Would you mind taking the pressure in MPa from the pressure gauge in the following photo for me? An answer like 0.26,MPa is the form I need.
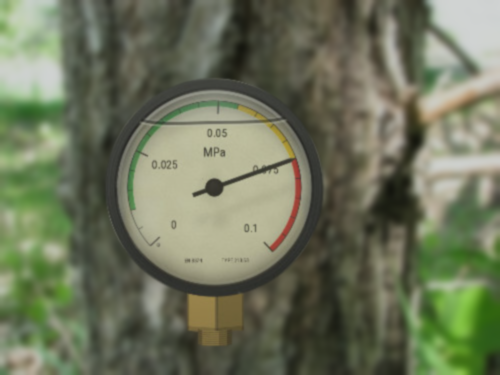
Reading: 0.075,MPa
